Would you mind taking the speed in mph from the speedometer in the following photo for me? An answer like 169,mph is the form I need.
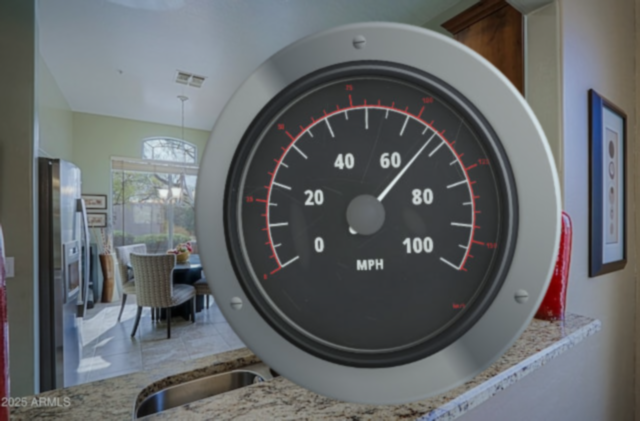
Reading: 67.5,mph
